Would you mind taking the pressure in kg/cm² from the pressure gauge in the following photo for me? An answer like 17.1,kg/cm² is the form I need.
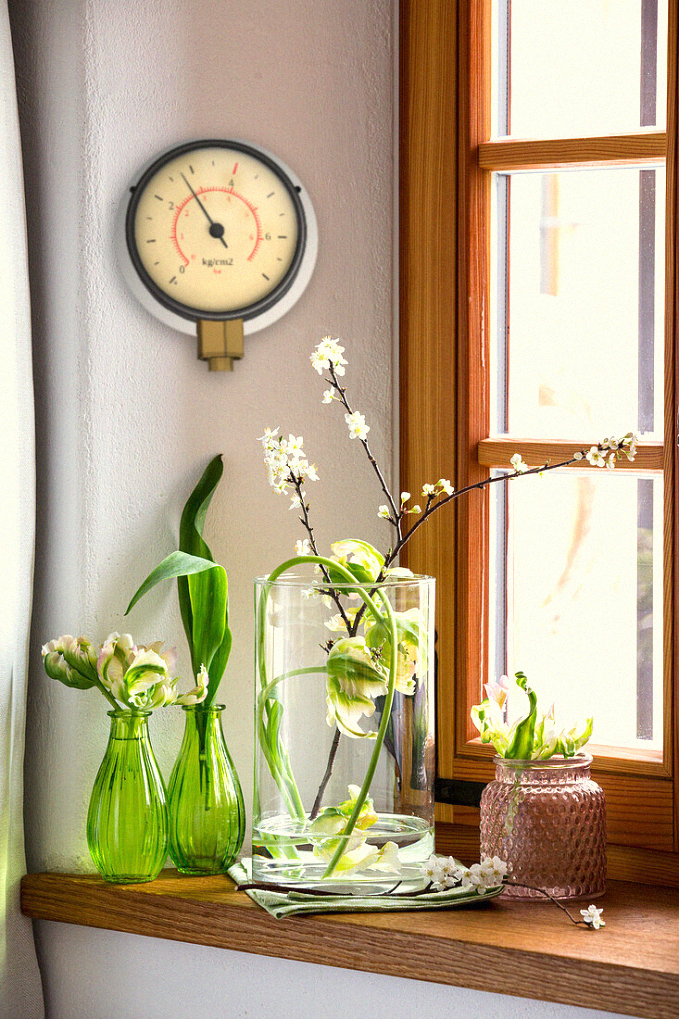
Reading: 2.75,kg/cm²
